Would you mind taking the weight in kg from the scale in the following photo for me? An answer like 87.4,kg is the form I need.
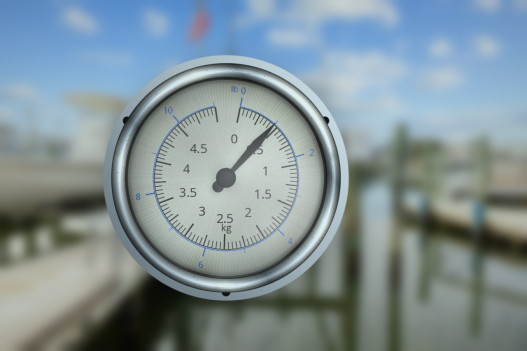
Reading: 0.45,kg
